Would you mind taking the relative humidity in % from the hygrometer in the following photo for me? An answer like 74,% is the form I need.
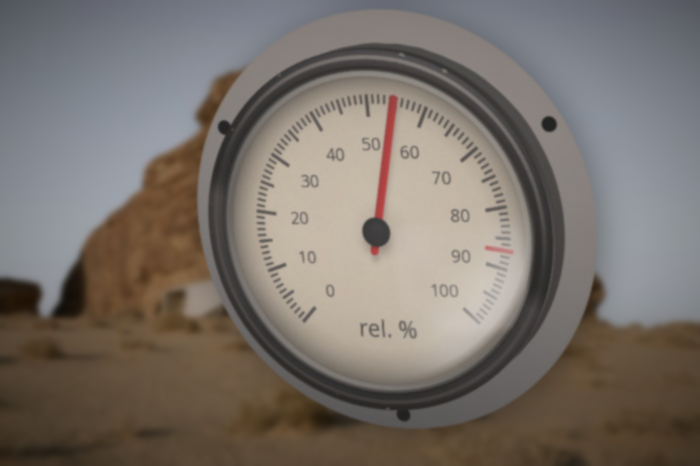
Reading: 55,%
